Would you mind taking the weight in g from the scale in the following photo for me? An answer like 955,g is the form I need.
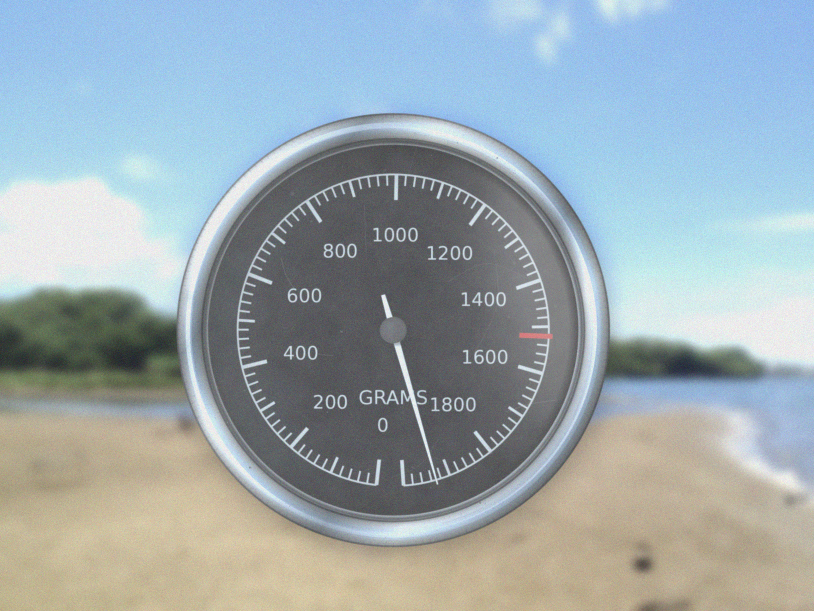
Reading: 1930,g
